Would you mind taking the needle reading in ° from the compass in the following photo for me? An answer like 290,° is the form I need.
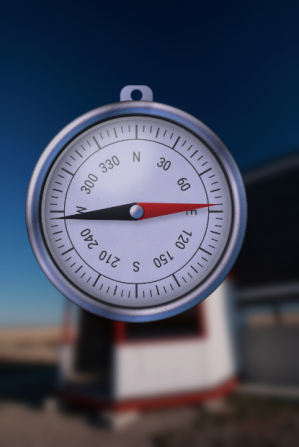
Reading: 85,°
